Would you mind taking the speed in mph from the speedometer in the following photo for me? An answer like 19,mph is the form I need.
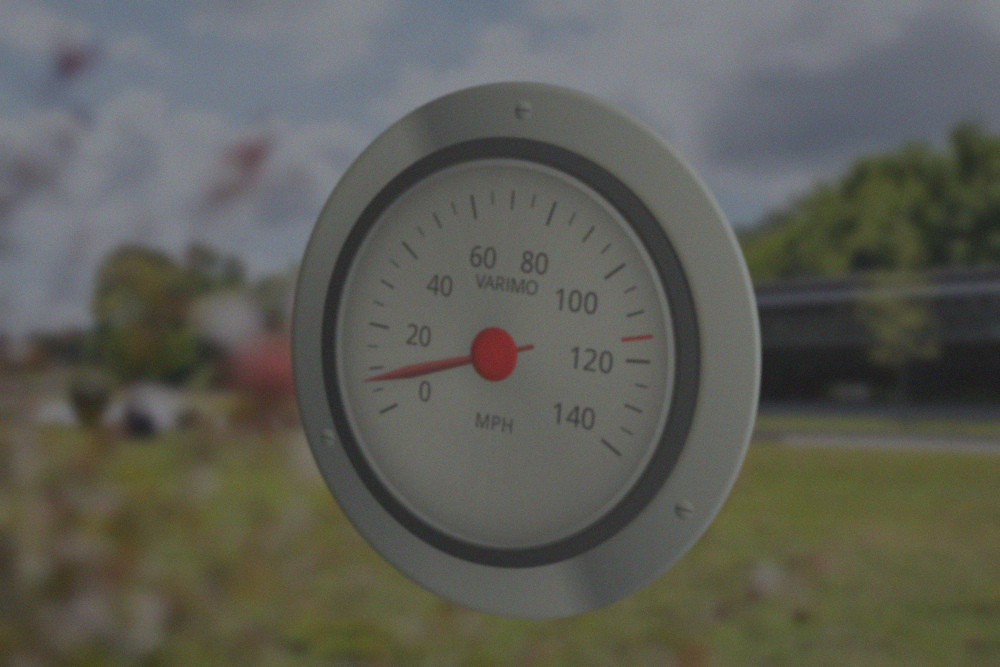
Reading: 7.5,mph
